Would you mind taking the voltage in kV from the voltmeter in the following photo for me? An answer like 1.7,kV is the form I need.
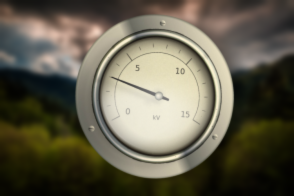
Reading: 3,kV
